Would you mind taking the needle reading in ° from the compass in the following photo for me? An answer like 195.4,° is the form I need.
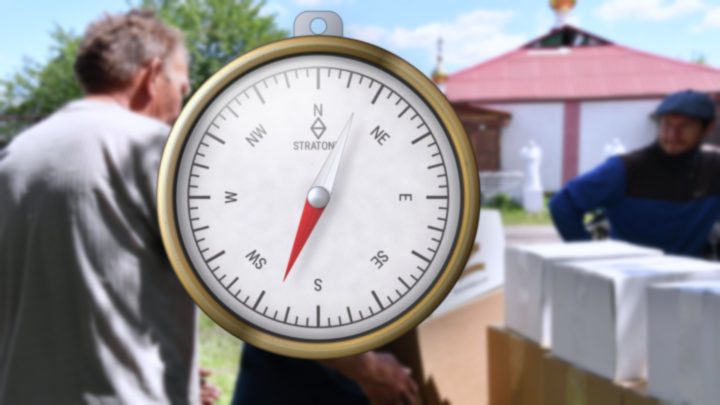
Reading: 202.5,°
